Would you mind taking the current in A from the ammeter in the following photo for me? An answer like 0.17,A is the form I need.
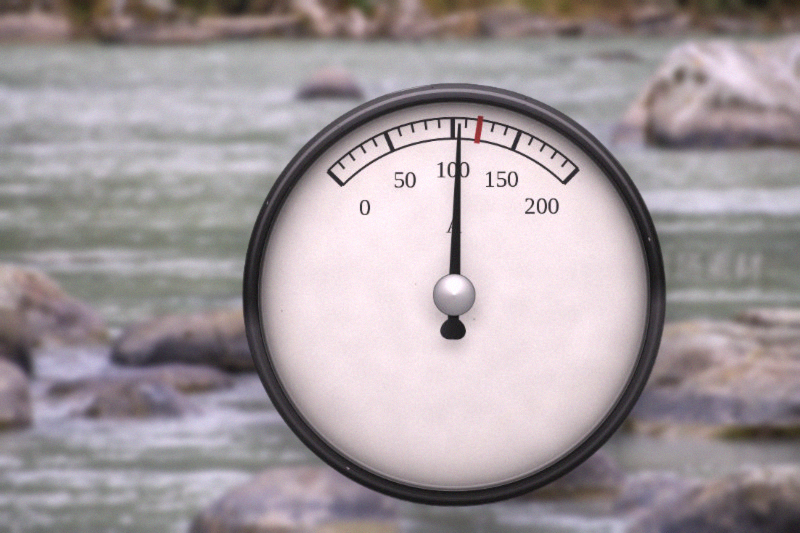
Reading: 105,A
